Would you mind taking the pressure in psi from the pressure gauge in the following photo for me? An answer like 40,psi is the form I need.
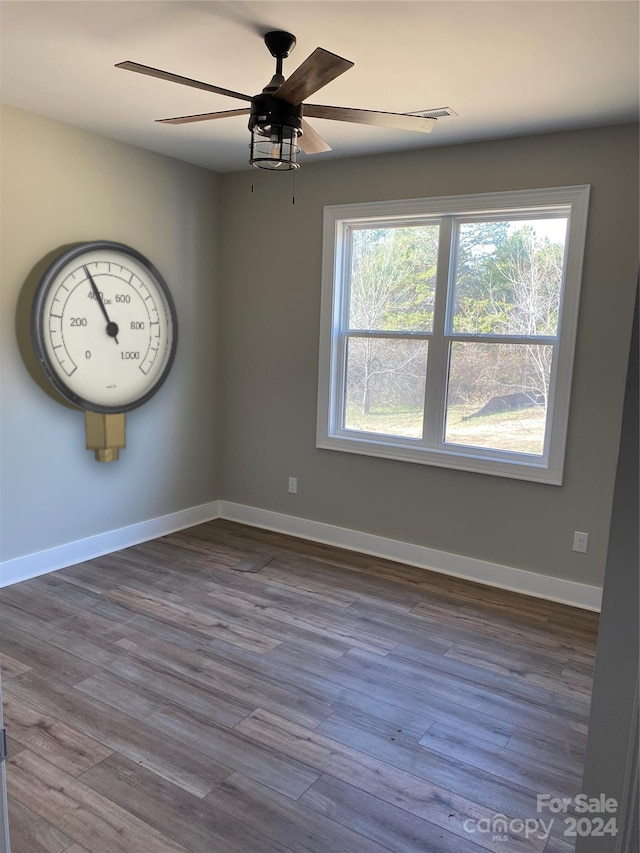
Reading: 400,psi
